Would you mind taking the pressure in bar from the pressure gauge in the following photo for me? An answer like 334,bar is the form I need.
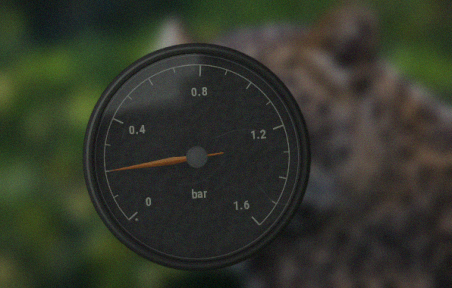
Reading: 0.2,bar
